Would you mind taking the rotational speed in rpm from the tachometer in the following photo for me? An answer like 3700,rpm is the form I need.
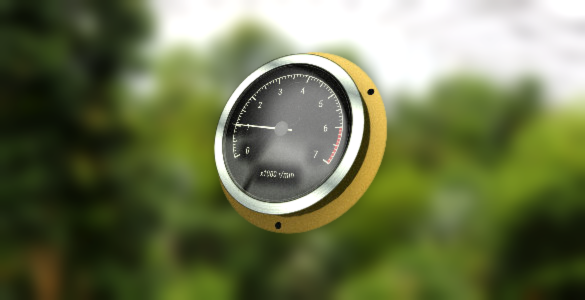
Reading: 1000,rpm
